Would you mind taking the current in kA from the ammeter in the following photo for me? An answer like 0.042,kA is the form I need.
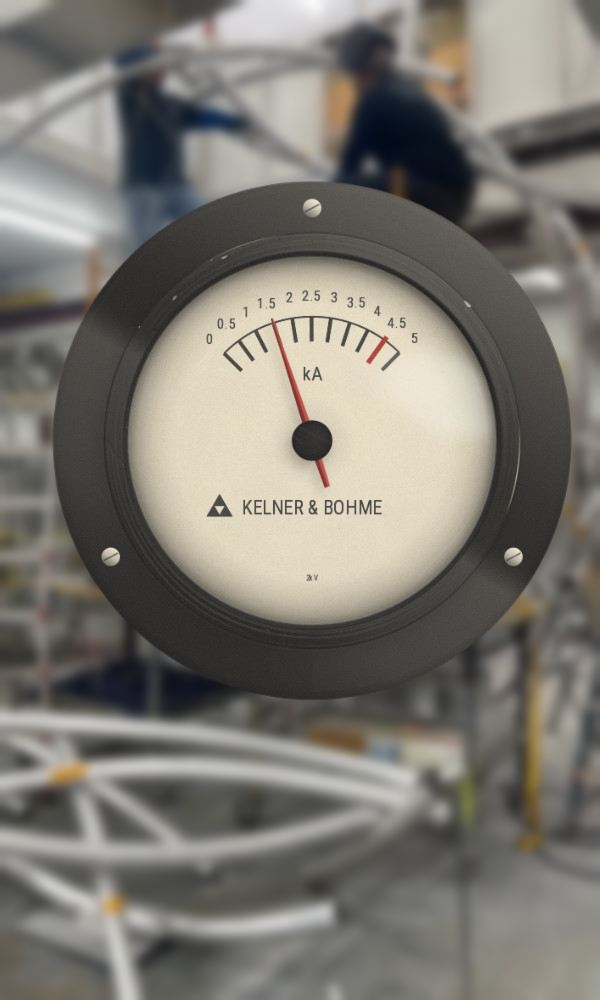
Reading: 1.5,kA
